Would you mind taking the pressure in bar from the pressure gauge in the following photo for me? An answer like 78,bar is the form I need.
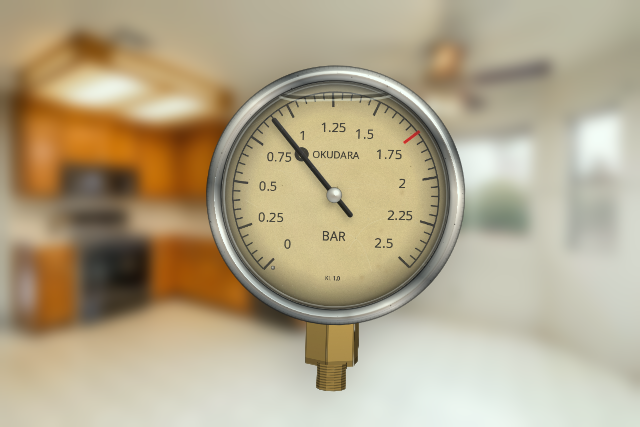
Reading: 0.9,bar
